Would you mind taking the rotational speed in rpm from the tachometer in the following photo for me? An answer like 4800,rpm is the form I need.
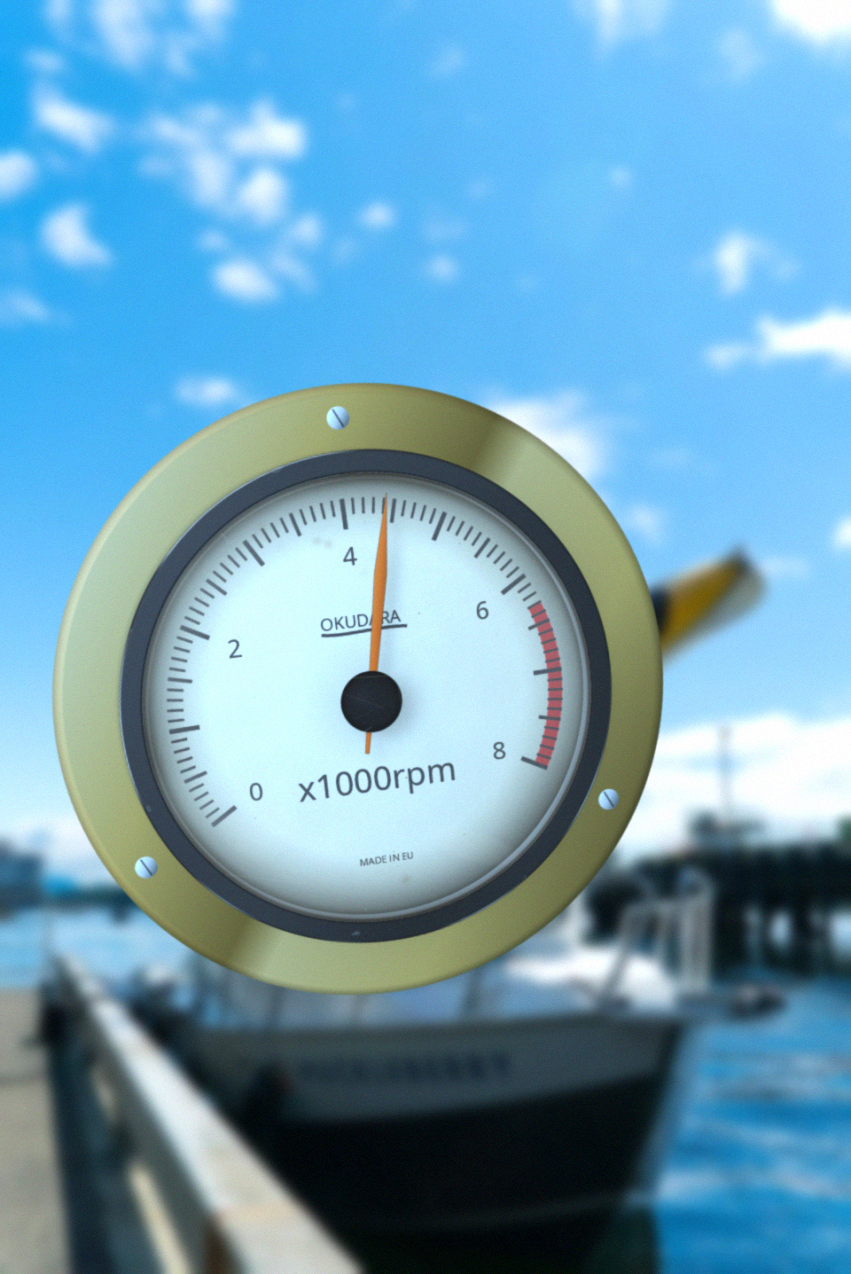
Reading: 4400,rpm
